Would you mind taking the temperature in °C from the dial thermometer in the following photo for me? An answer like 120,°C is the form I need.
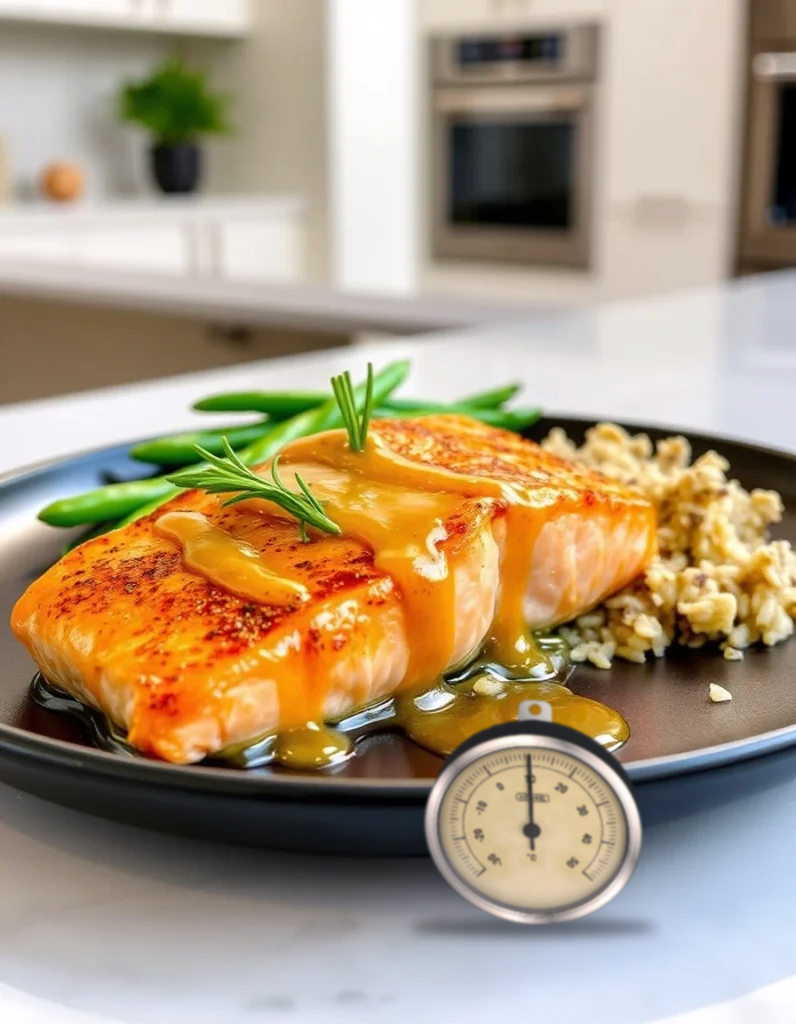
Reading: 10,°C
